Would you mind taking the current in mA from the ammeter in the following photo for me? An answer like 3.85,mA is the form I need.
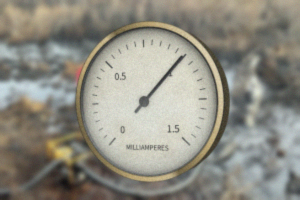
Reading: 1,mA
